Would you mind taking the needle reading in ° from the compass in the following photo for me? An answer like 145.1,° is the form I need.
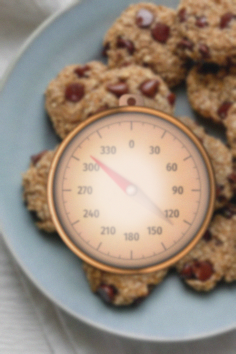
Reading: 310,°
